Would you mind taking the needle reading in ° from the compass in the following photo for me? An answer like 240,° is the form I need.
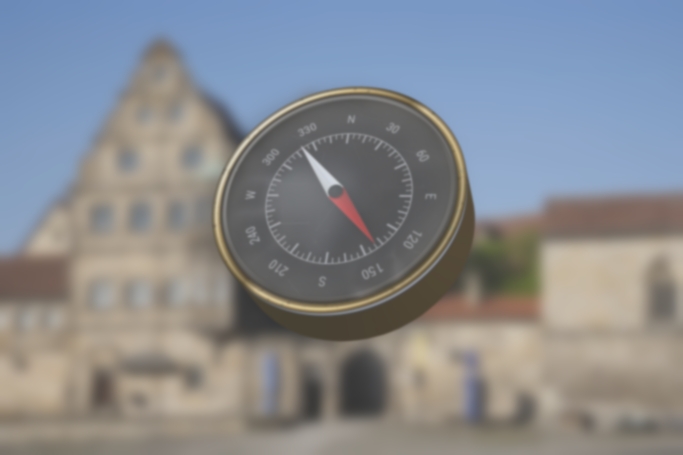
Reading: 140,°
